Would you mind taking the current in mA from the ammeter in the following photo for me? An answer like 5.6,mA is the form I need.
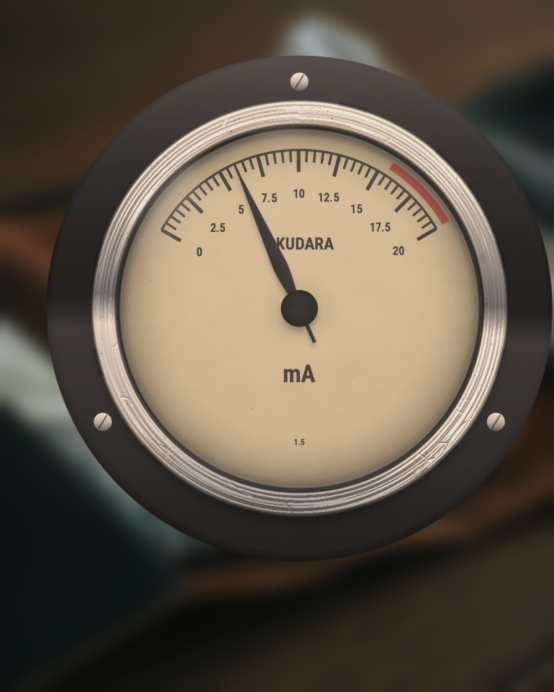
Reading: 6,mA
